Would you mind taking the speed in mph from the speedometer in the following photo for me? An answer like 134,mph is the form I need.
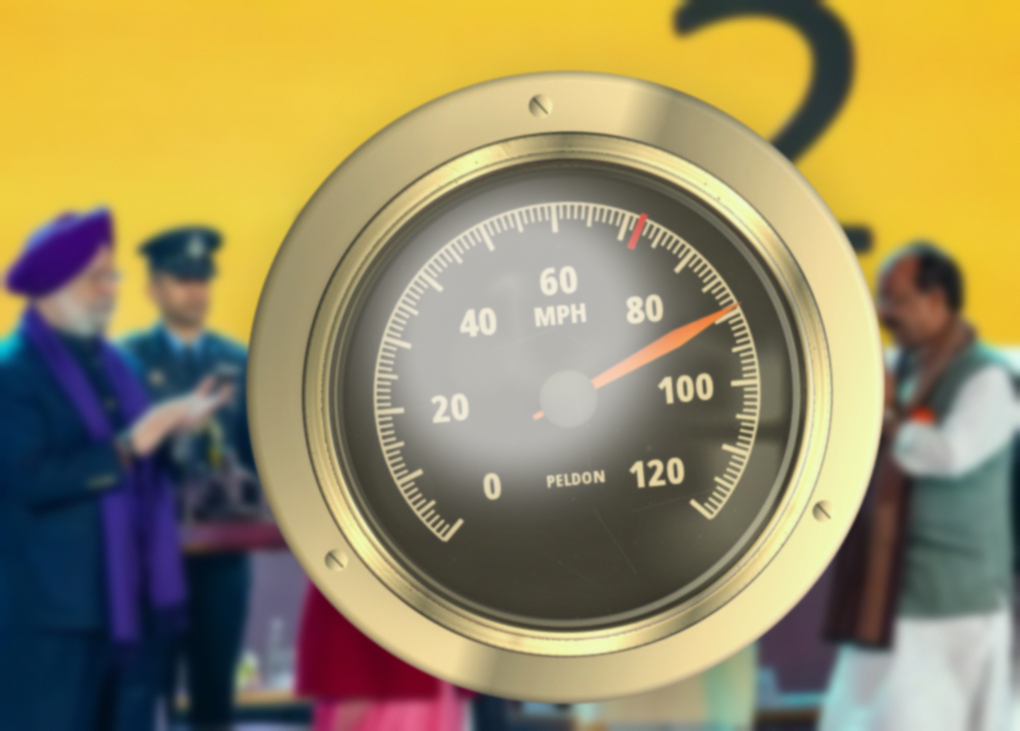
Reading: 89,mph
